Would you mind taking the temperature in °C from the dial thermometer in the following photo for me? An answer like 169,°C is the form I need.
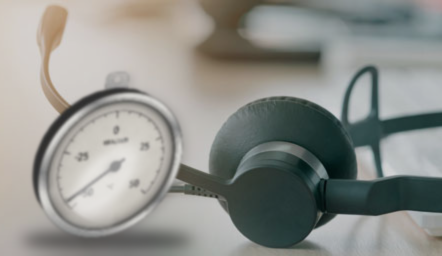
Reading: -45,°C
